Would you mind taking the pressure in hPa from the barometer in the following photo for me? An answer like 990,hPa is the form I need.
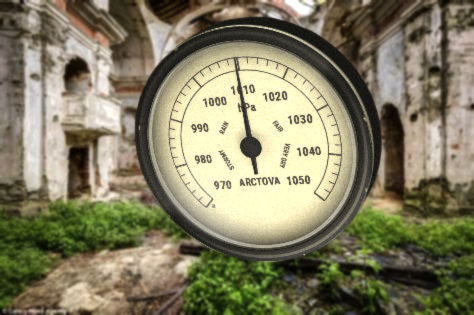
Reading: 1010,hPa
